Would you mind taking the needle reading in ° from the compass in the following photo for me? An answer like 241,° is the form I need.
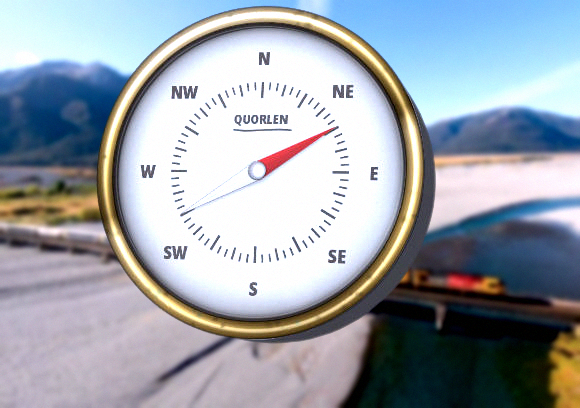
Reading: 60,°
